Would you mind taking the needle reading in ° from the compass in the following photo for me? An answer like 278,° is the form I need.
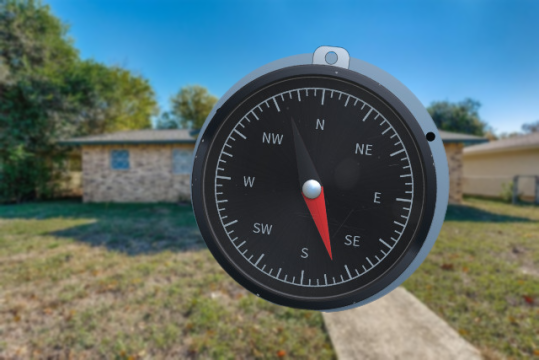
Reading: 157.5,°
